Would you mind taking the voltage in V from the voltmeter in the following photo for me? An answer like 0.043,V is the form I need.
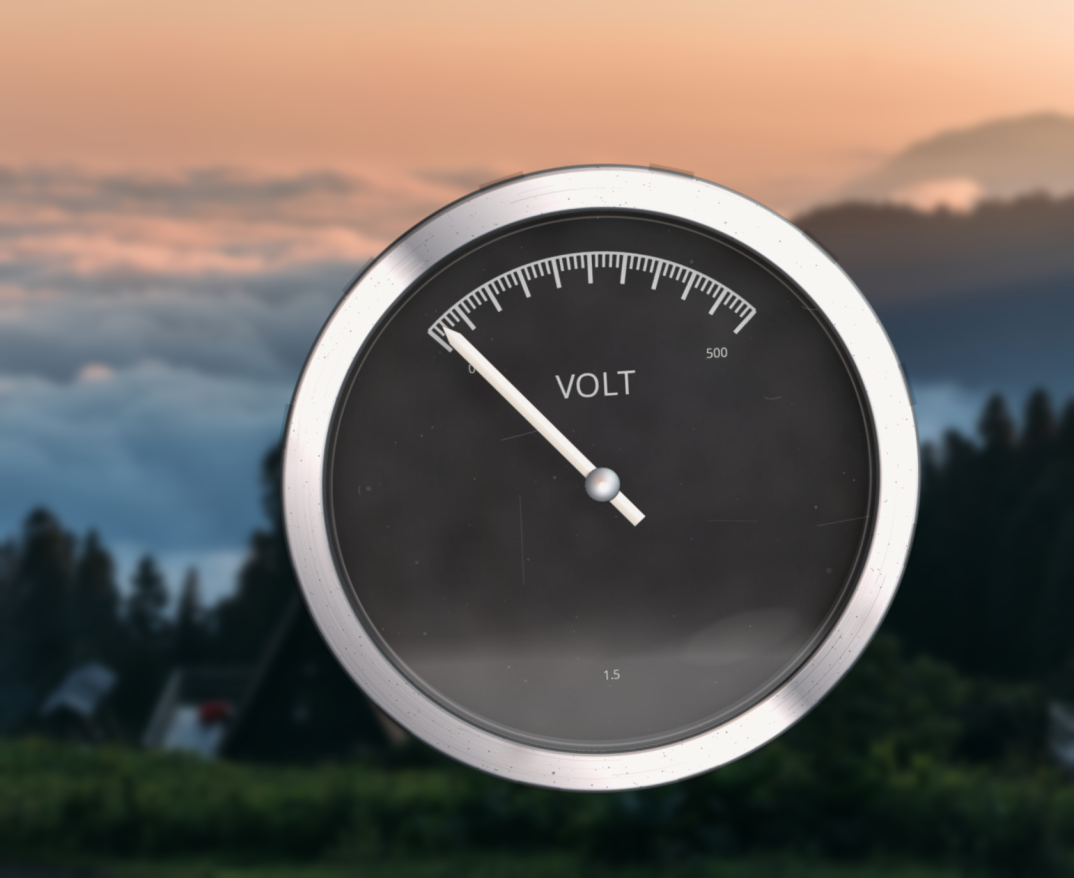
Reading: 20,V
